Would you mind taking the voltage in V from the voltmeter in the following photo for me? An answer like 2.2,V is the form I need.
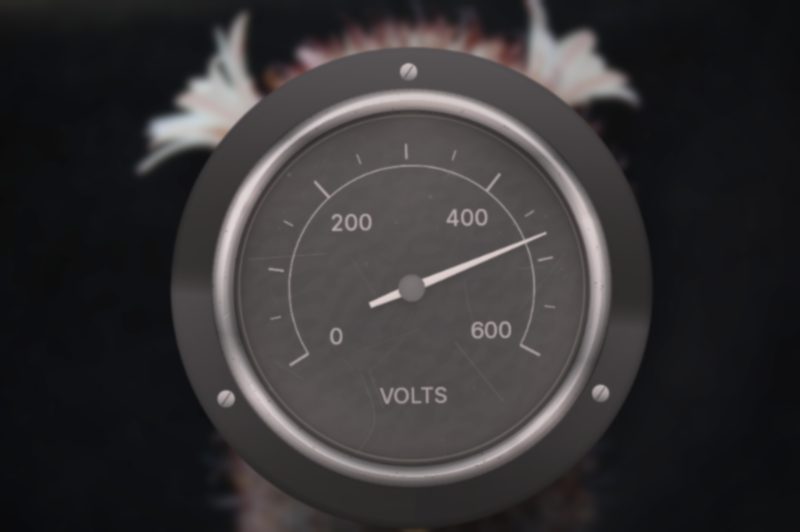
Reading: 475,V
